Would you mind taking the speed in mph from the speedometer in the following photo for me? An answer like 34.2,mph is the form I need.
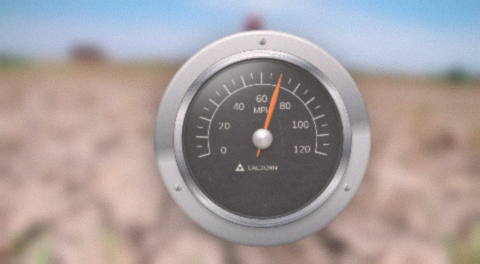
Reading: 70,mph
